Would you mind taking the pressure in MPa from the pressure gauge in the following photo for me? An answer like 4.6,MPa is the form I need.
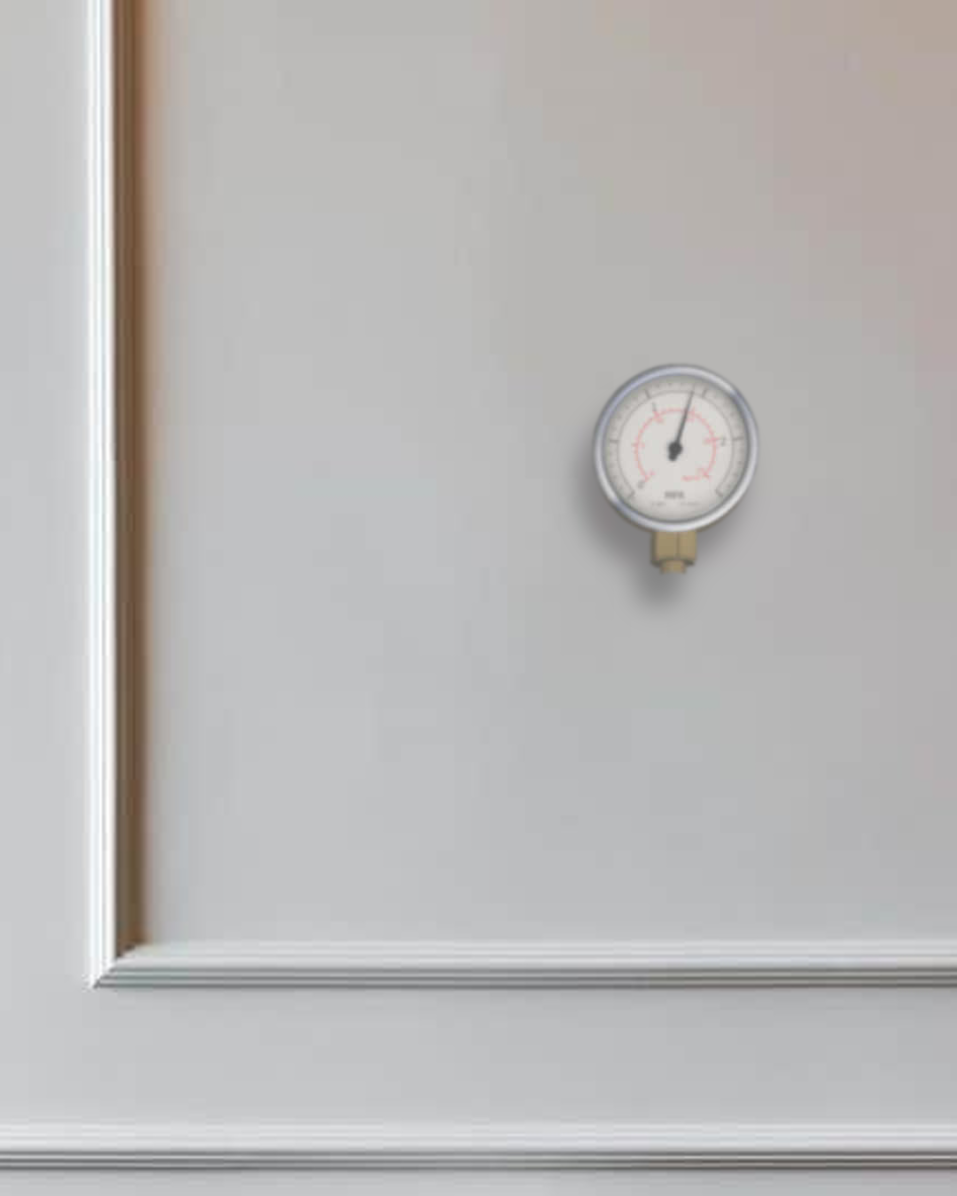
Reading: 1.4,MPa
